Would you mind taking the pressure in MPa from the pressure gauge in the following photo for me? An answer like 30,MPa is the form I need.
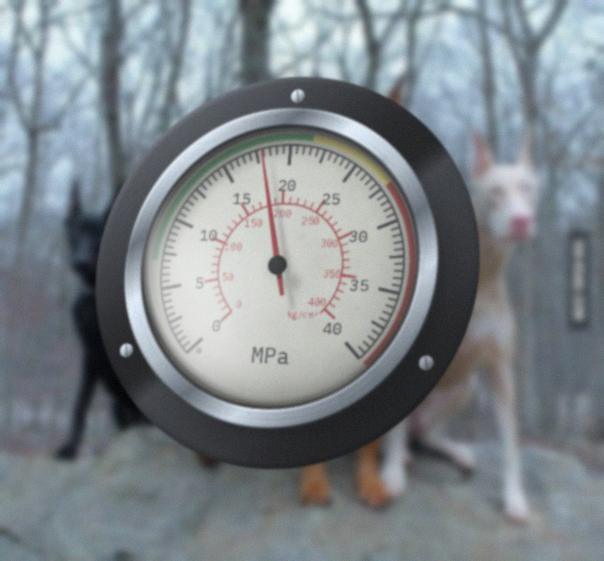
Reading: 18,MPa
